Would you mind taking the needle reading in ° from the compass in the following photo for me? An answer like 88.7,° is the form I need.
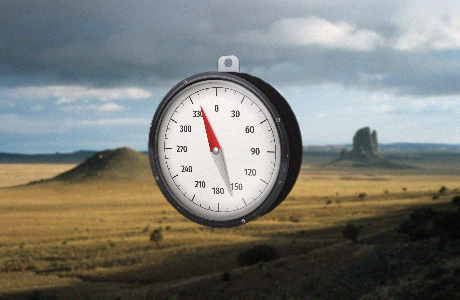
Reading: 340,°
